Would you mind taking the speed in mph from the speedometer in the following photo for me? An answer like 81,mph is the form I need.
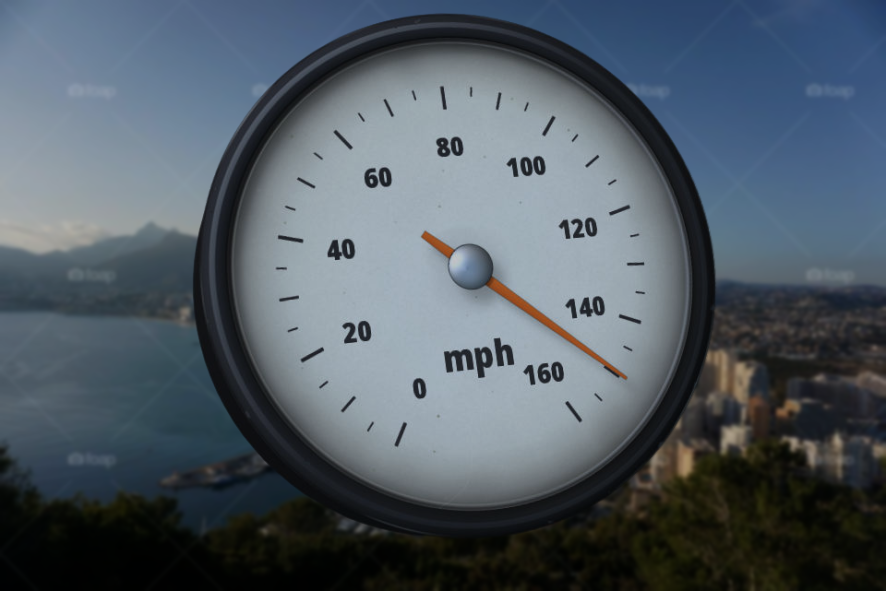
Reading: 150,mph
